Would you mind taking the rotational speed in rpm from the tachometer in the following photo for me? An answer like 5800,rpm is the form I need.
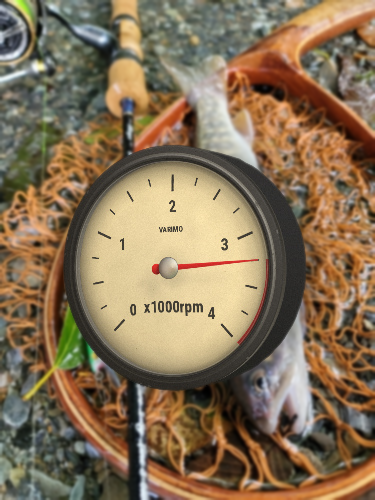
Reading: 3250,rpm
